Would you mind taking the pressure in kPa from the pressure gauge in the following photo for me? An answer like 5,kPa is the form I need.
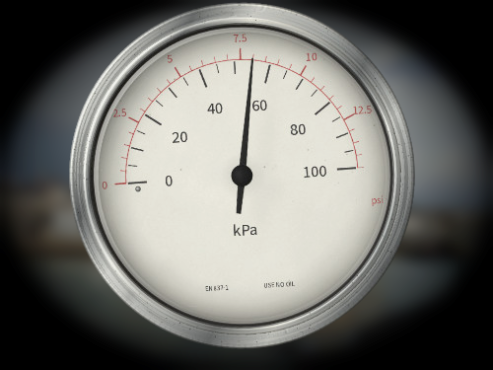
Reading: 55,kPa
